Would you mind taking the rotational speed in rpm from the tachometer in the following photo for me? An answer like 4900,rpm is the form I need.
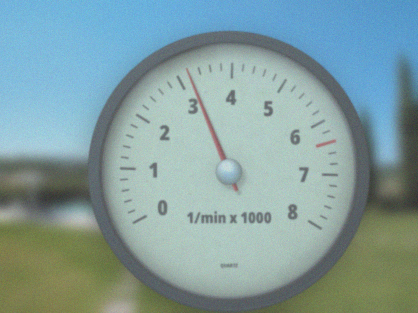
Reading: 3200,rpm
